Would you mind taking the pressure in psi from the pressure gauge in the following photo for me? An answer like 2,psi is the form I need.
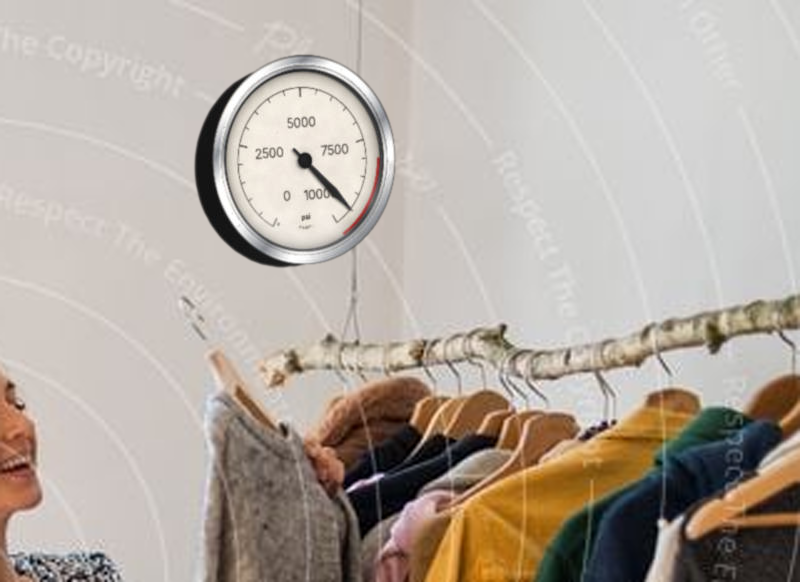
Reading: 9500,psi
